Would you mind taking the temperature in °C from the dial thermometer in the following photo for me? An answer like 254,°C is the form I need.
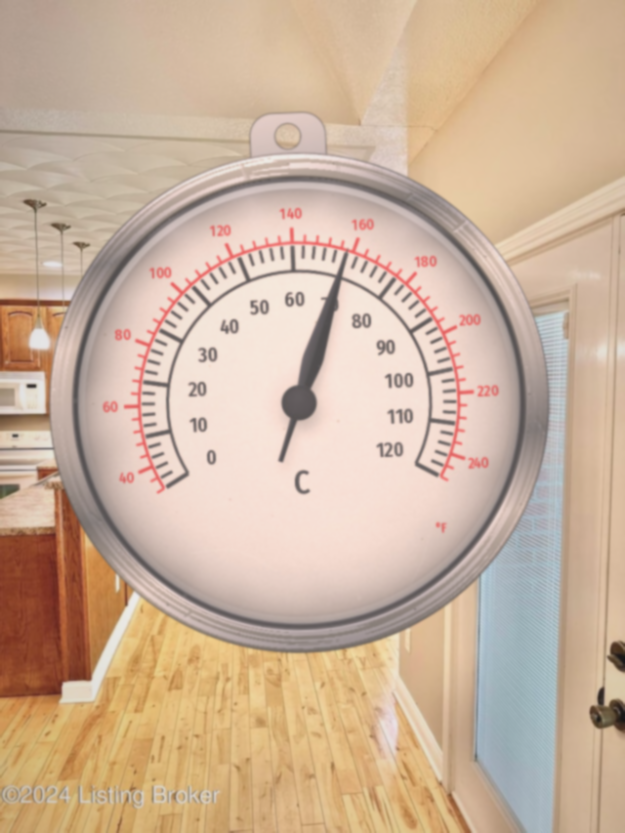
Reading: 70,°C
